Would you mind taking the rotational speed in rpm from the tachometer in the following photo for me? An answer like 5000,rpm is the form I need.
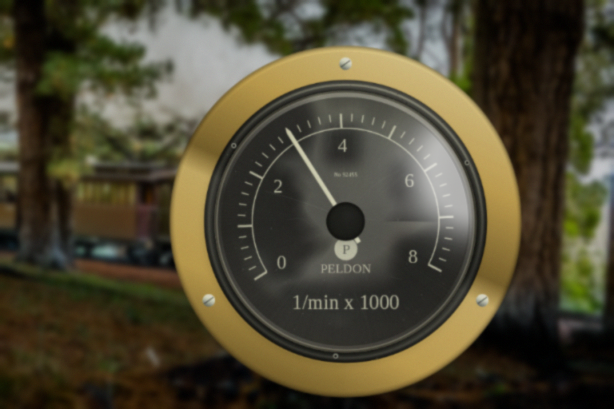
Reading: 3000,rpm
